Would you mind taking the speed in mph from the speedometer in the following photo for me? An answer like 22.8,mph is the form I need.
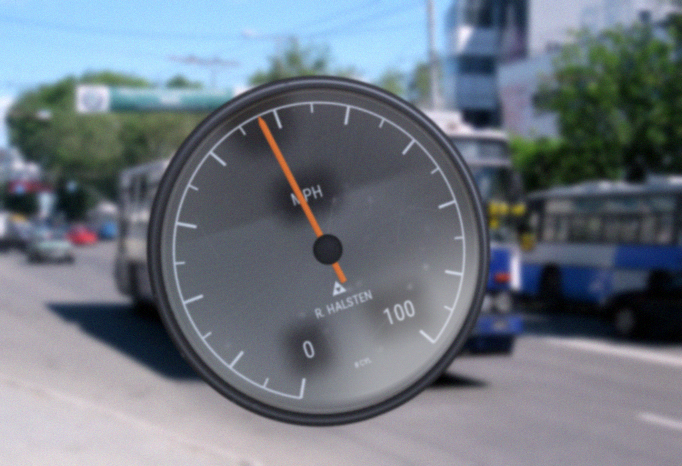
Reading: 47.5,mph
